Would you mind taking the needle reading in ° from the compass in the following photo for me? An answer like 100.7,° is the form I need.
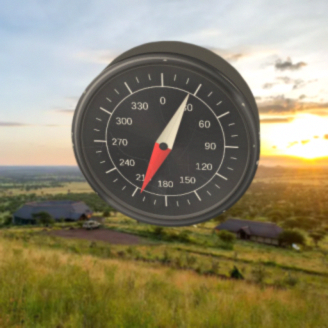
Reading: 205,°
